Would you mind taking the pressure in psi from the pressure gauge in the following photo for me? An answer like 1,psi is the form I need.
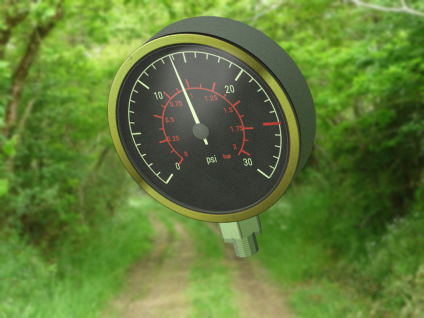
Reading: 14,psi
